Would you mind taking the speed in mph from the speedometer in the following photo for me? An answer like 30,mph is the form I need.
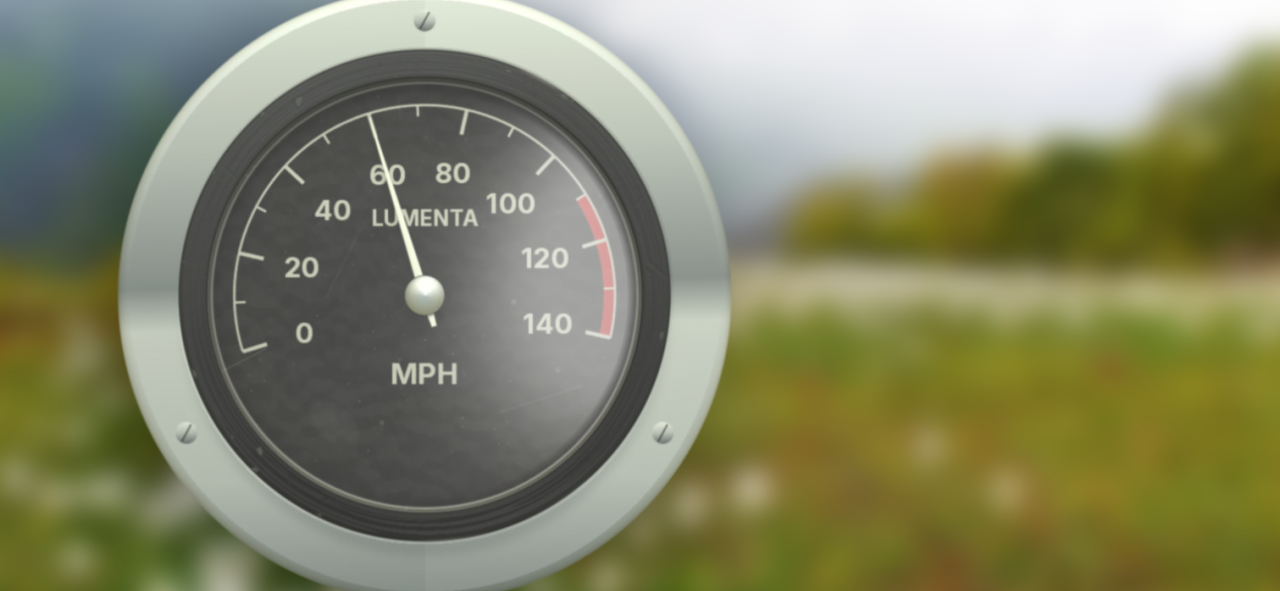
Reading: 60,mph
